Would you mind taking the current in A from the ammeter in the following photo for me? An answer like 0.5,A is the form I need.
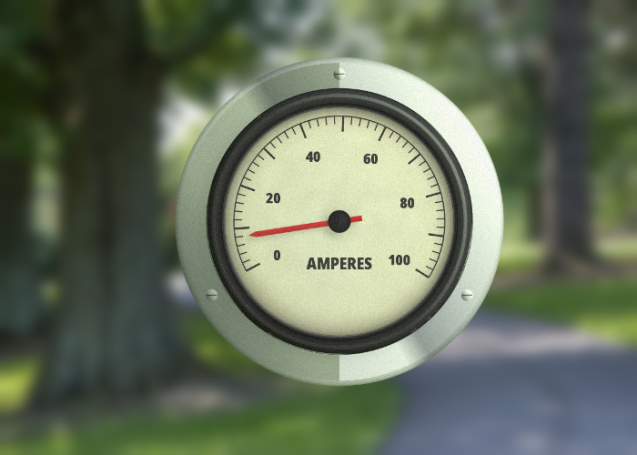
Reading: 8,A
